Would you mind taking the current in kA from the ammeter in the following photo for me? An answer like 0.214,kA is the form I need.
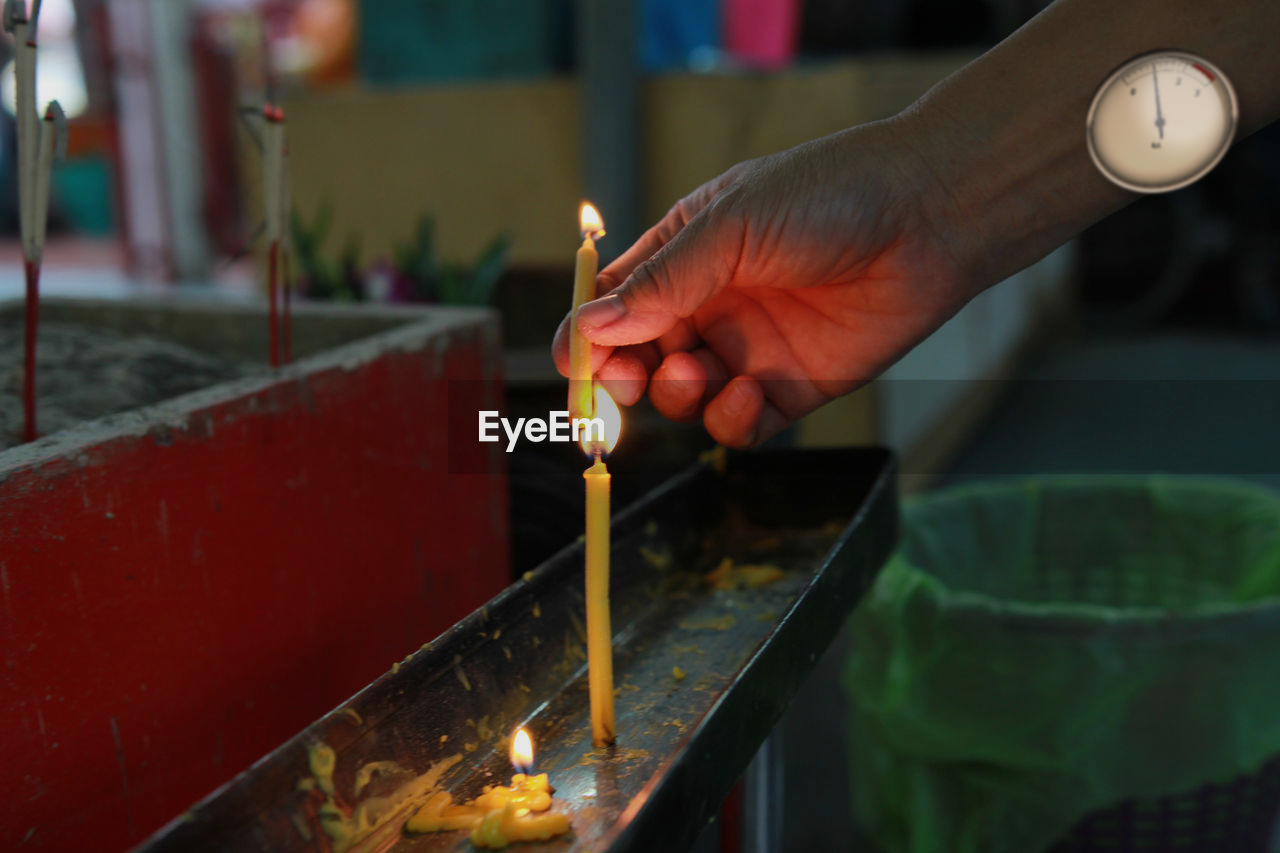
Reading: 1,kA
